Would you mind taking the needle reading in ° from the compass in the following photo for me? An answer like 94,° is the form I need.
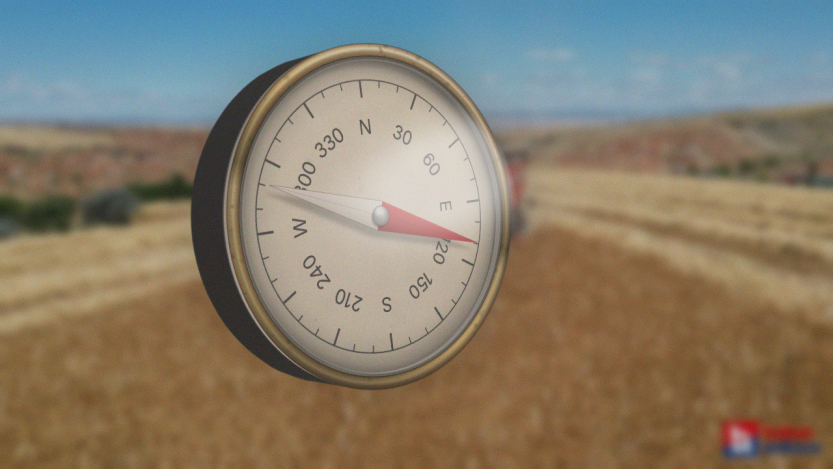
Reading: 110,°
